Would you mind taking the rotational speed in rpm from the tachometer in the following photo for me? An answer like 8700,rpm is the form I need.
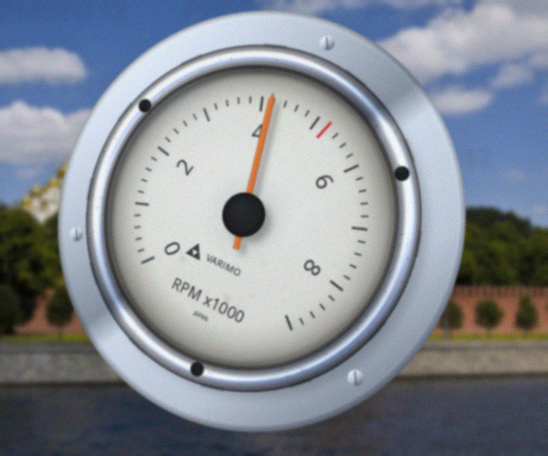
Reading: 4200,rpm
